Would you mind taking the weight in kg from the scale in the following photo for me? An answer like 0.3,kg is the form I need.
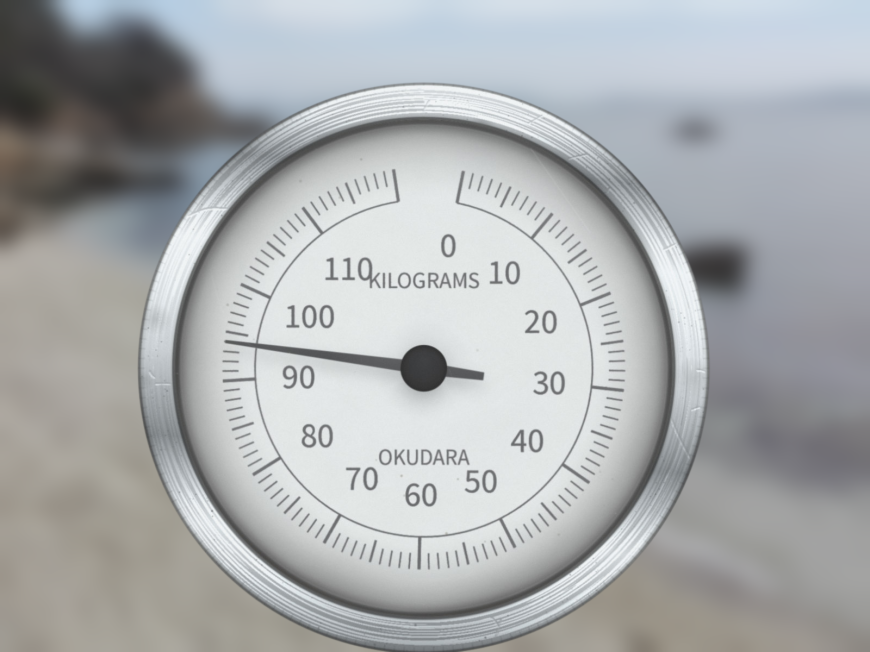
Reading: 94,kg
